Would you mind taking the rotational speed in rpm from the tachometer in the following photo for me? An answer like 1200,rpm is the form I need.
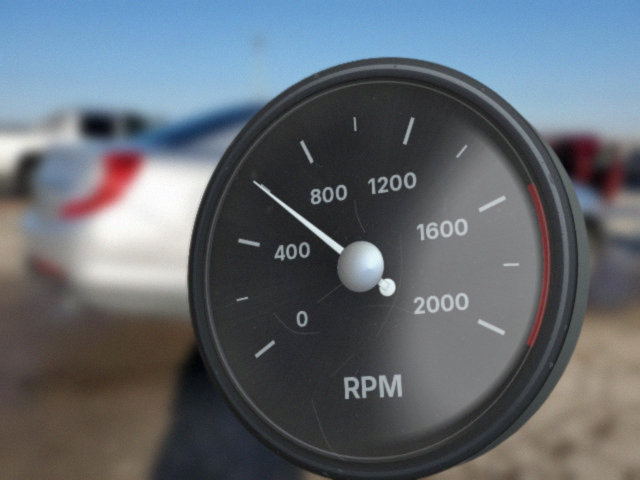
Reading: 600,rpm
